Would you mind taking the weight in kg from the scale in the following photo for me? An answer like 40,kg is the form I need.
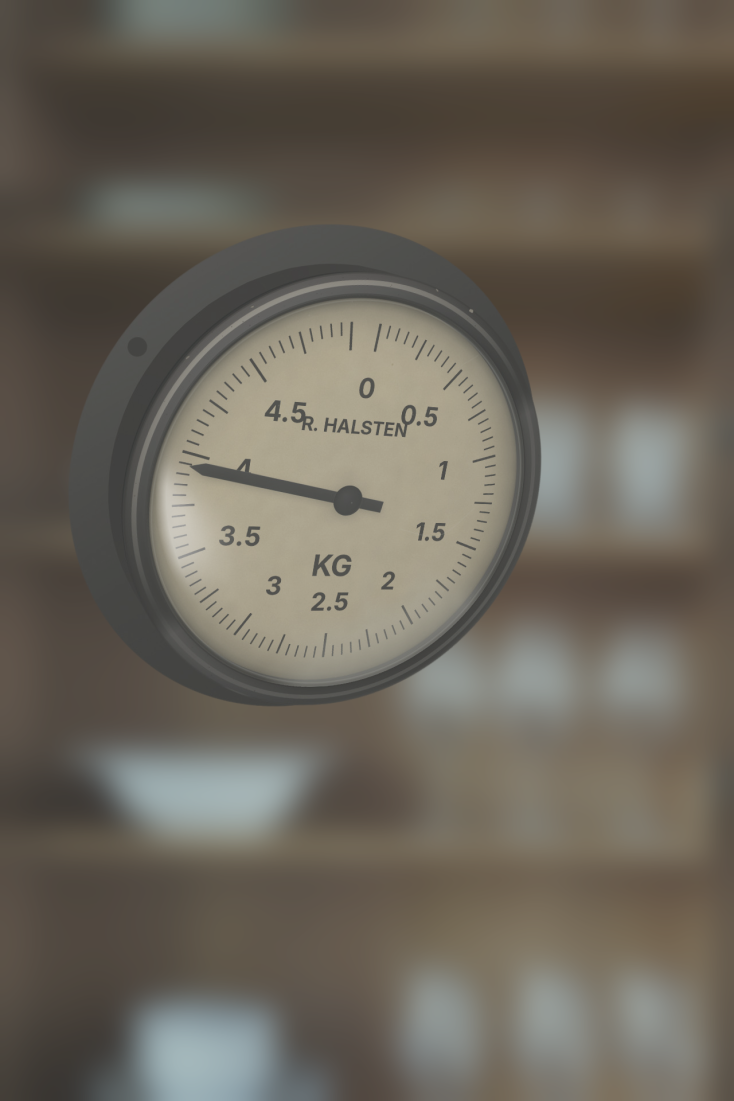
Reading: 3.95,kg
